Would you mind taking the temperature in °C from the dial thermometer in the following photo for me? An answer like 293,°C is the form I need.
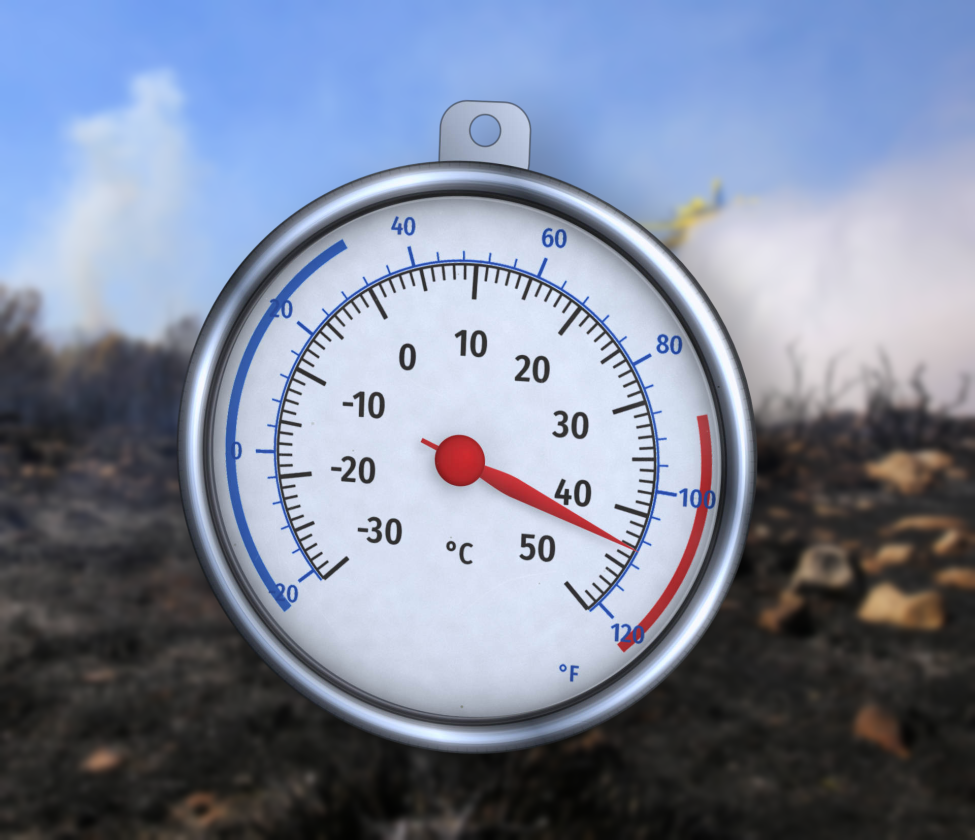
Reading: 43,°C
